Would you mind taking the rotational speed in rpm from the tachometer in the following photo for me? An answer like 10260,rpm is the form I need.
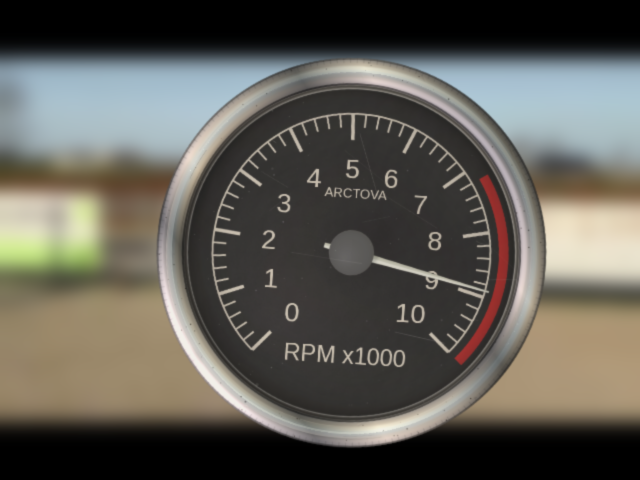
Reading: 8900,rpm
